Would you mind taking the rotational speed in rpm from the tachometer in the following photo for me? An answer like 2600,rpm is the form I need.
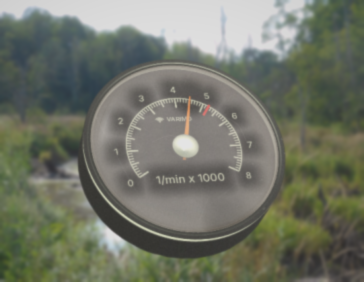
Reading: 4500,rpm
